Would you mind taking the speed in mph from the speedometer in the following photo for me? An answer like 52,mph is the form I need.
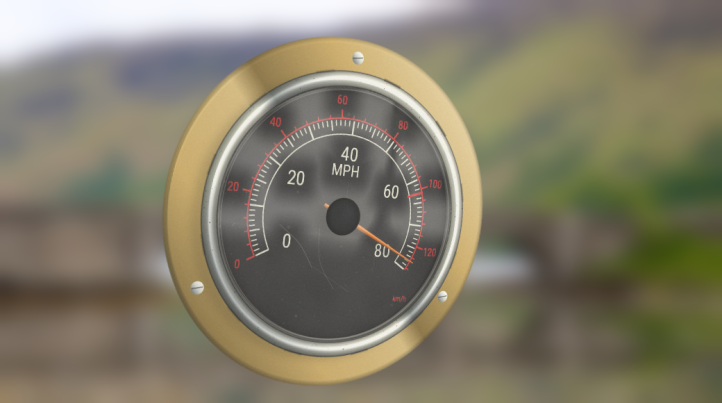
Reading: 78,mph
